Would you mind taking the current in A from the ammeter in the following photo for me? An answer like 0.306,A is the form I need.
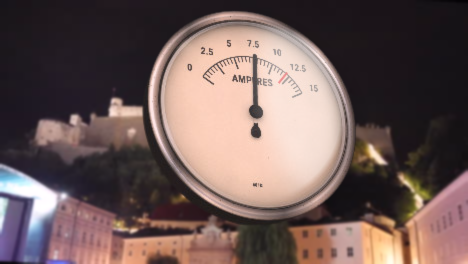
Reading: 7.5,A
